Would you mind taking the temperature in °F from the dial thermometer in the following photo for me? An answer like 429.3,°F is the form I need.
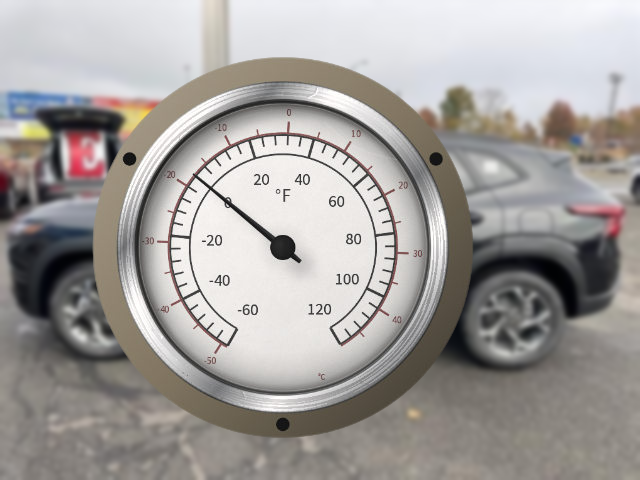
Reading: 0,°F
